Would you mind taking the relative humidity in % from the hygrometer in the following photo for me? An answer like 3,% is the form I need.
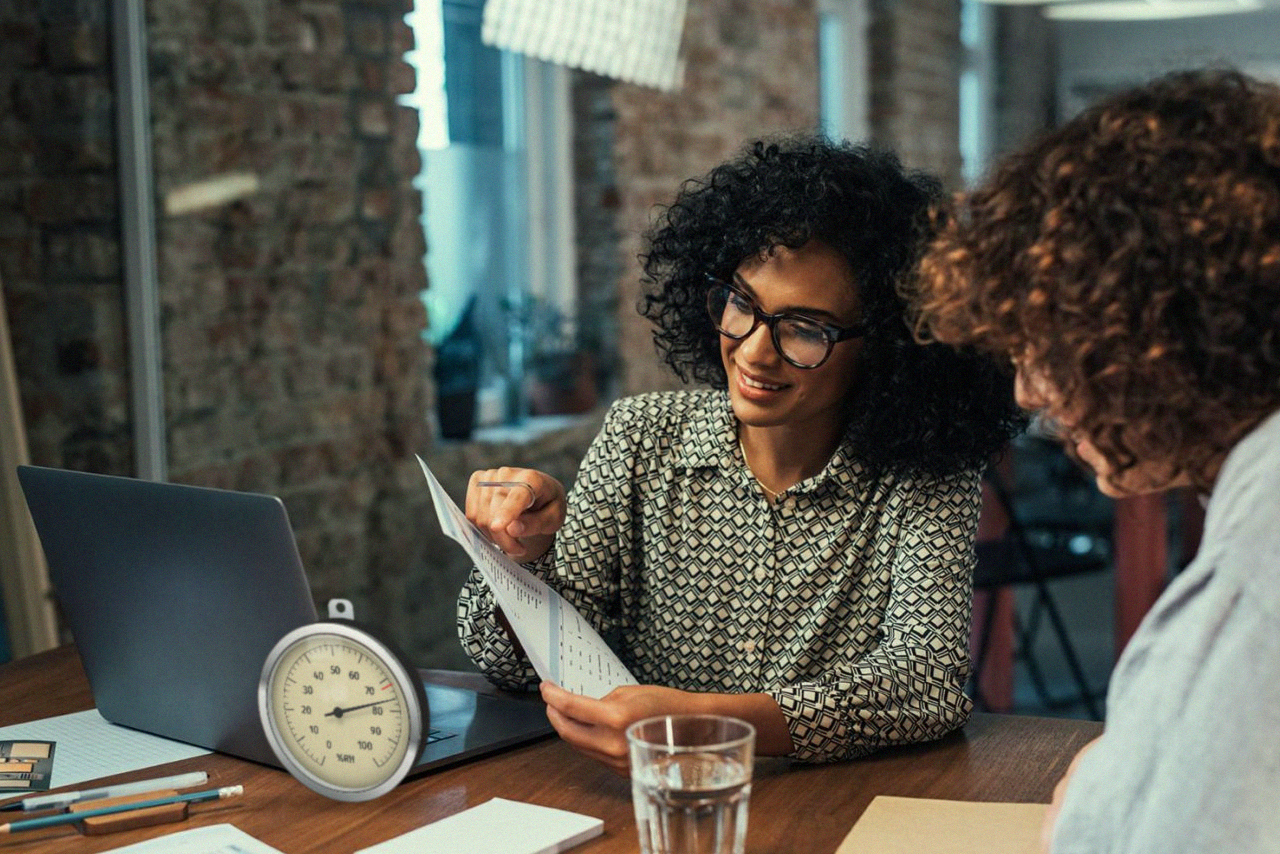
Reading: 76,%
